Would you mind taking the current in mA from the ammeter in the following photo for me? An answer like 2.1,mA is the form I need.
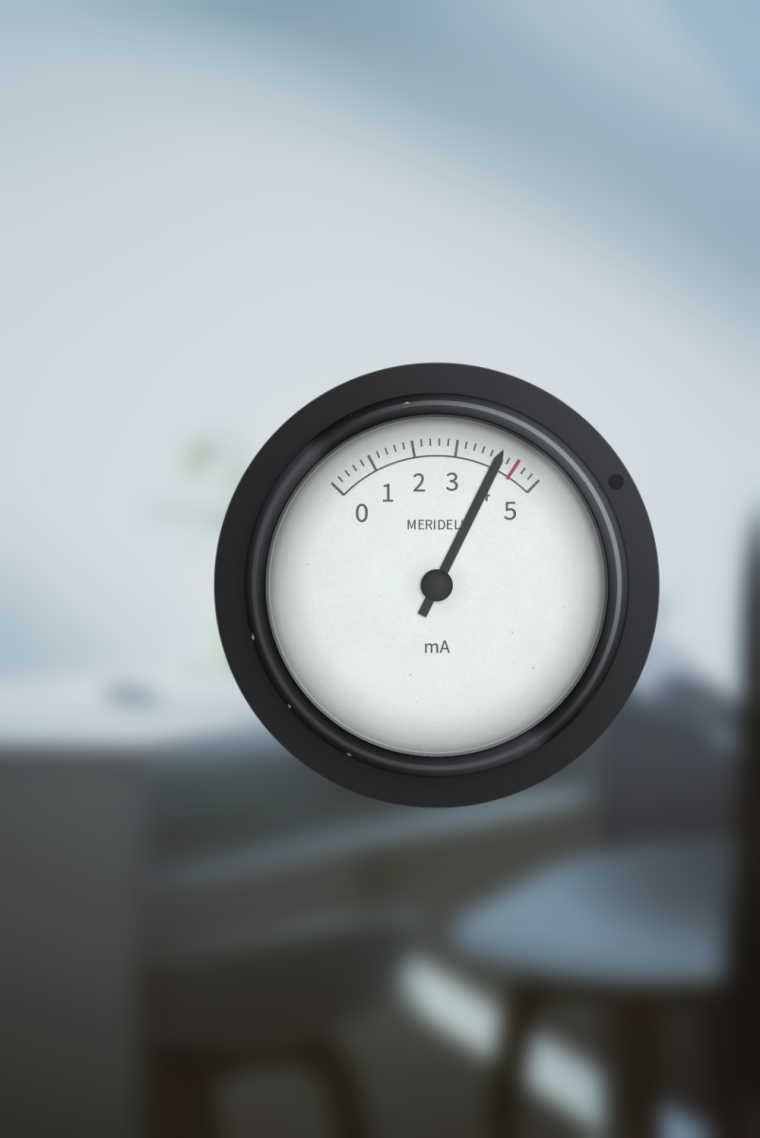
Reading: 4,mA
